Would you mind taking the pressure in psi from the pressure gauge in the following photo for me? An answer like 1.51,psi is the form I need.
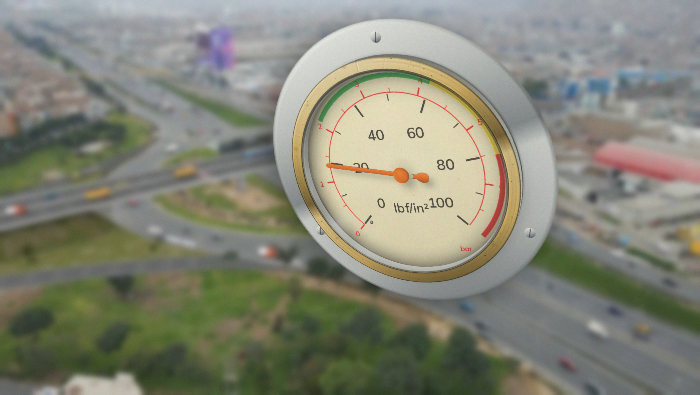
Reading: 20,psi
